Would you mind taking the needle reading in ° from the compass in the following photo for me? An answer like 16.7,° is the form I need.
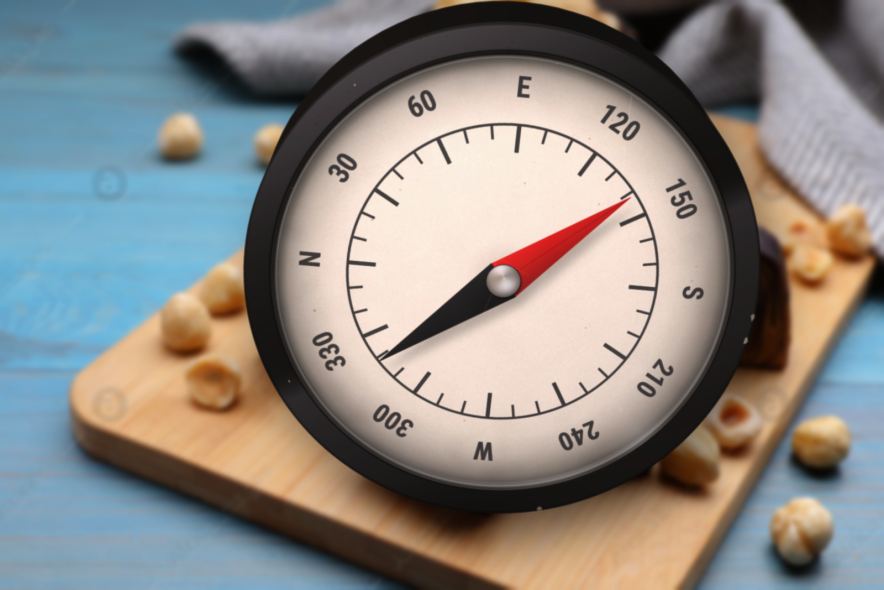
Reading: 140,°
